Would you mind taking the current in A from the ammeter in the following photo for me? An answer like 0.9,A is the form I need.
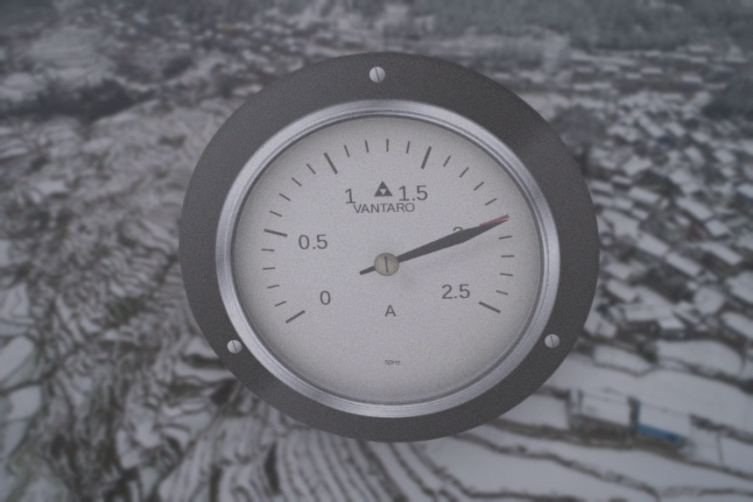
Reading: 2,A
